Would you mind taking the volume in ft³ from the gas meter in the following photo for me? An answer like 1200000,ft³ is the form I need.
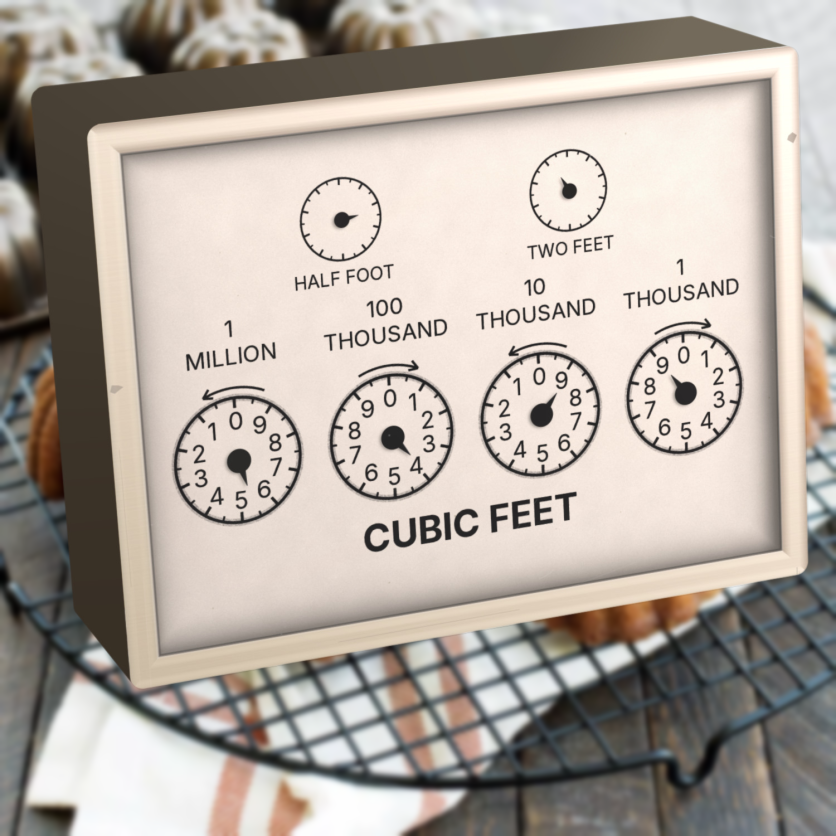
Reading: 538900,ft³
